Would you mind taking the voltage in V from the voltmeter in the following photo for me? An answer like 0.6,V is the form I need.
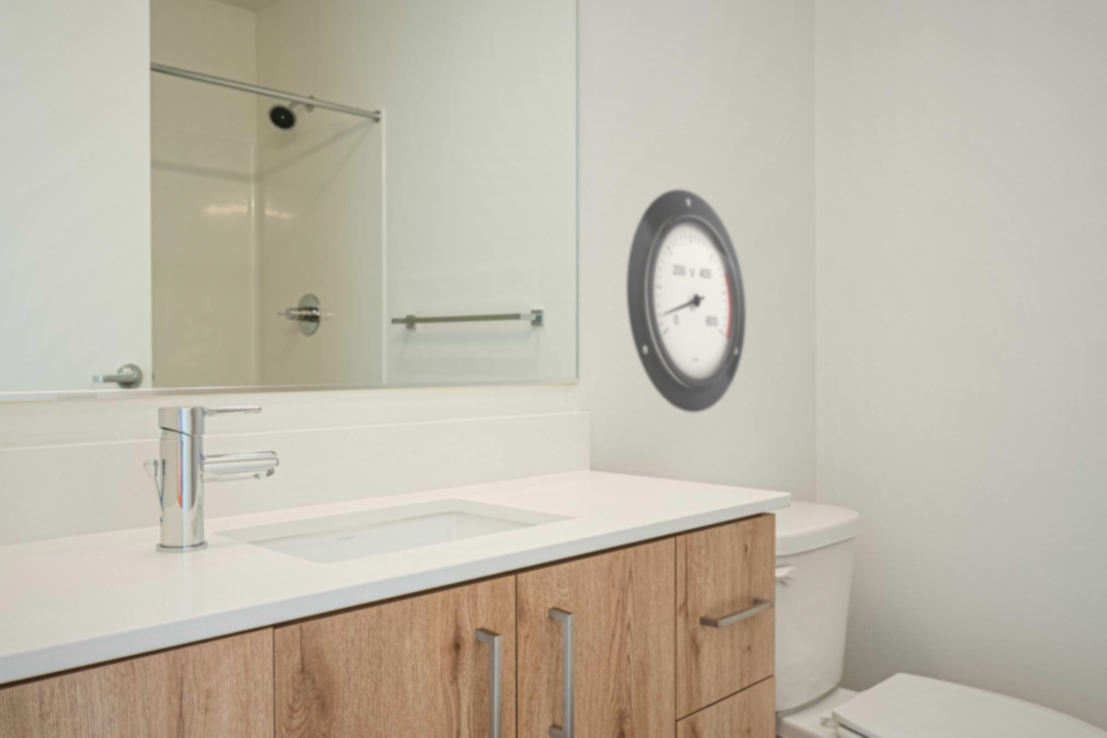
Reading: 40,V
